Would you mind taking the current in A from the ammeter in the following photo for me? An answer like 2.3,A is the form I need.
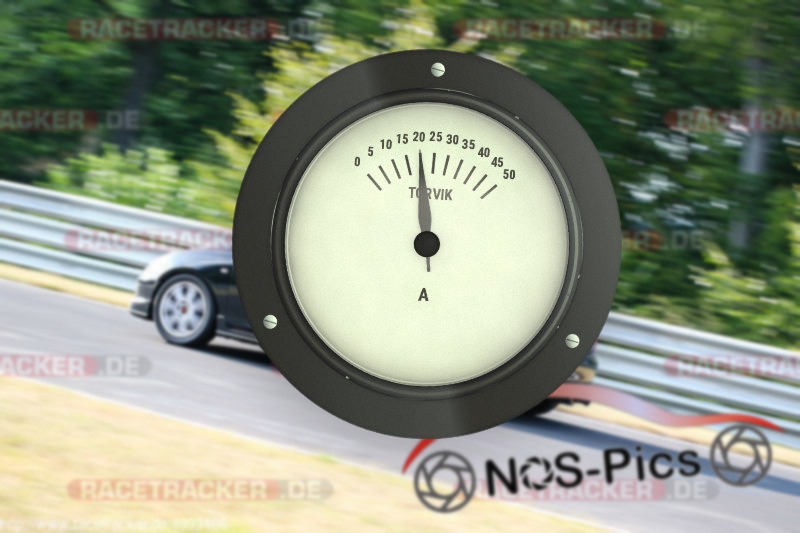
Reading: 20,A
